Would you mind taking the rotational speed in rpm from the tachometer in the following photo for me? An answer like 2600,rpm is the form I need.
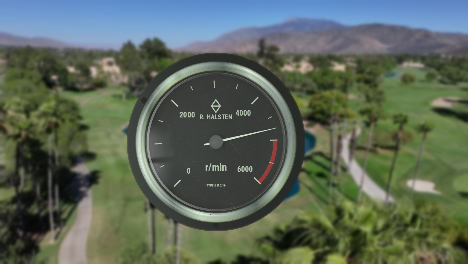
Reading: 4750,rpm
